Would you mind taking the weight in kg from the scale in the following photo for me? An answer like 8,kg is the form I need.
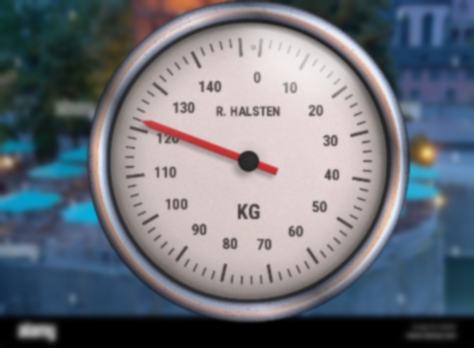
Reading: 122,kg
